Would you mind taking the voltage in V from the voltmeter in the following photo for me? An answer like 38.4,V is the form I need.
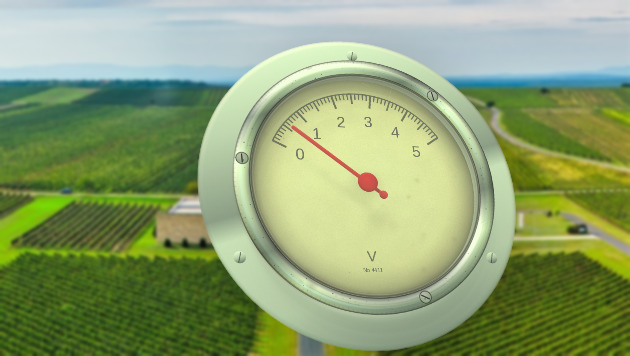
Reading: 0.5,V
